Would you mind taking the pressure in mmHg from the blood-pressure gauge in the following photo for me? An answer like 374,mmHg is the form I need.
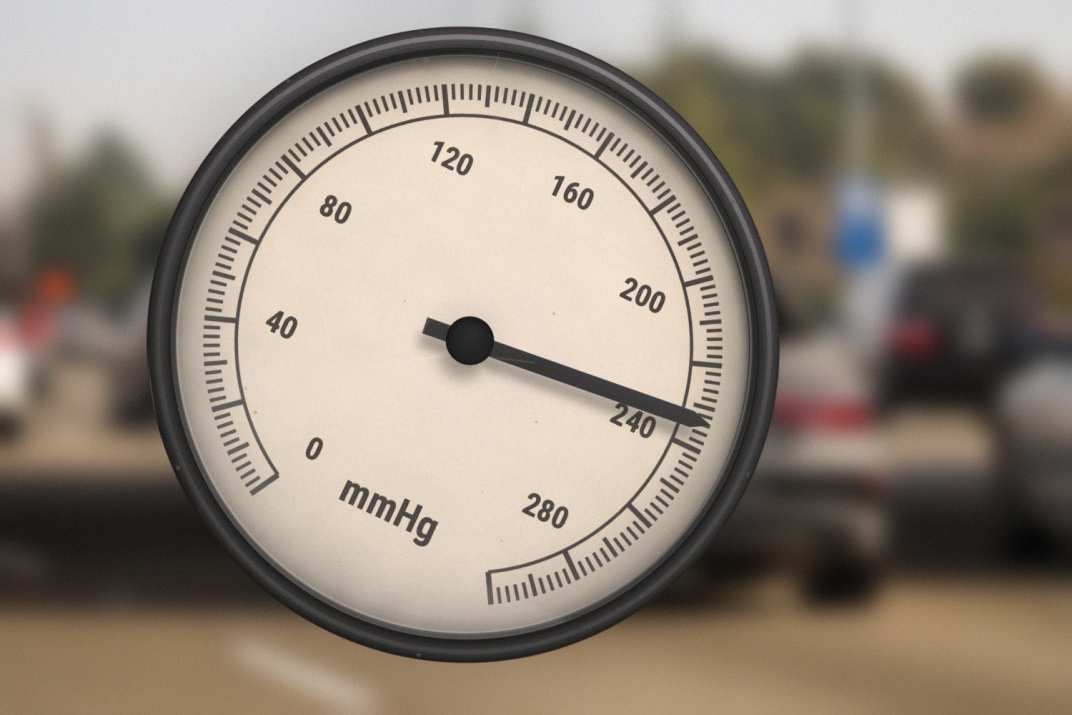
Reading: 234,mmHg
